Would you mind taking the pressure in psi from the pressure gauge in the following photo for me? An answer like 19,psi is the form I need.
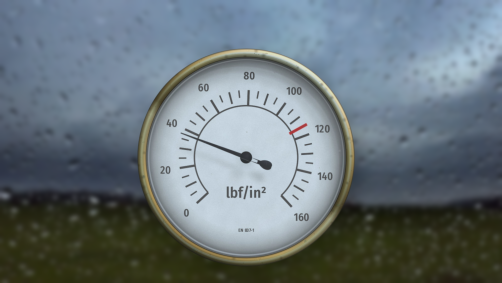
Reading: 37.5,psi
